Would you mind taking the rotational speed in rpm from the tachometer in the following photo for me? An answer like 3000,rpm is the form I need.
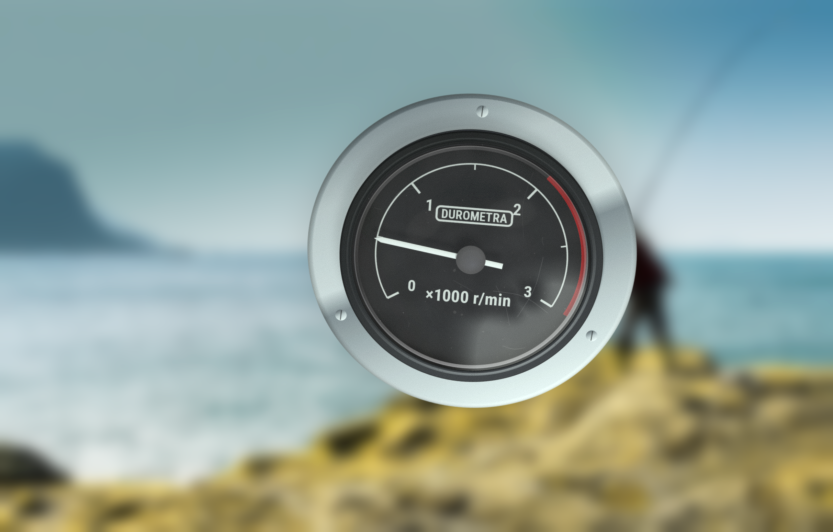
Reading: 500,rpm
